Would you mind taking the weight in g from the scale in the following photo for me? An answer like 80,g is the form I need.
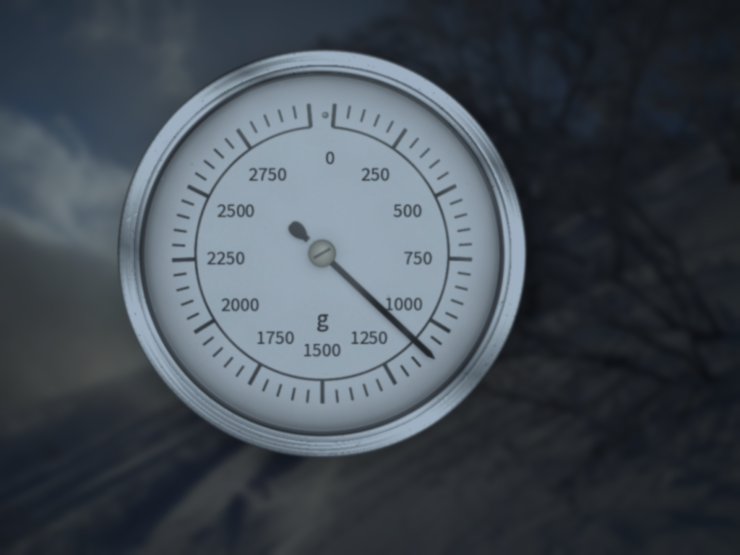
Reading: 1100,g
